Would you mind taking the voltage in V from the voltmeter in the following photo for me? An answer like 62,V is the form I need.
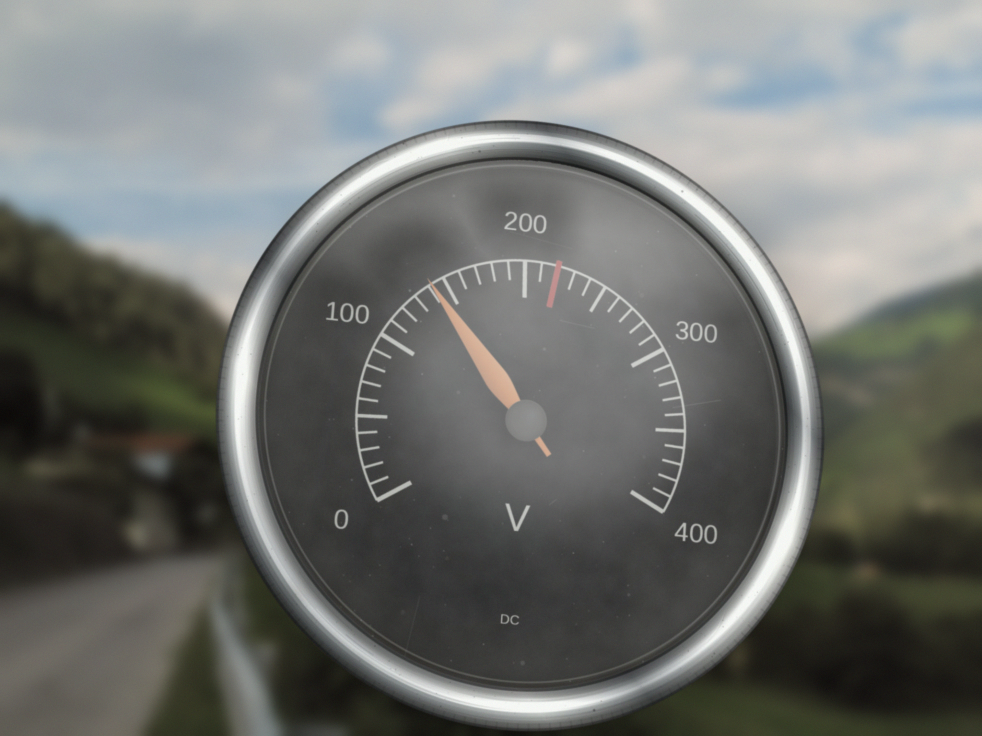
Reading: 140,V
